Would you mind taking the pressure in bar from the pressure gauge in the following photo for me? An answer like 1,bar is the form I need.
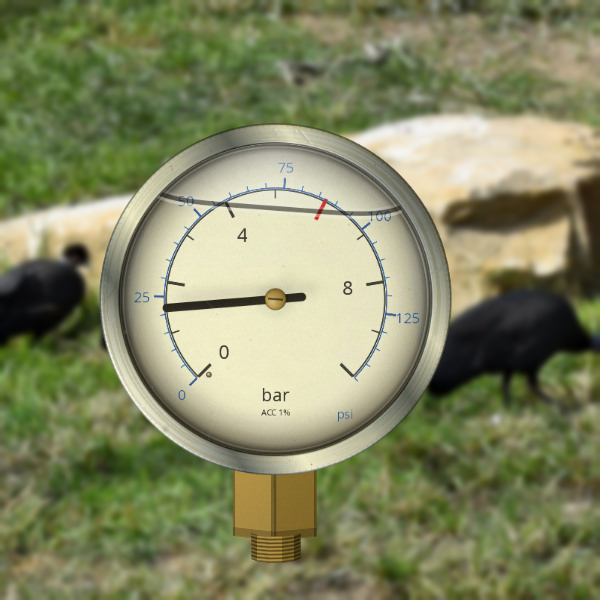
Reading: 1.5,bar
